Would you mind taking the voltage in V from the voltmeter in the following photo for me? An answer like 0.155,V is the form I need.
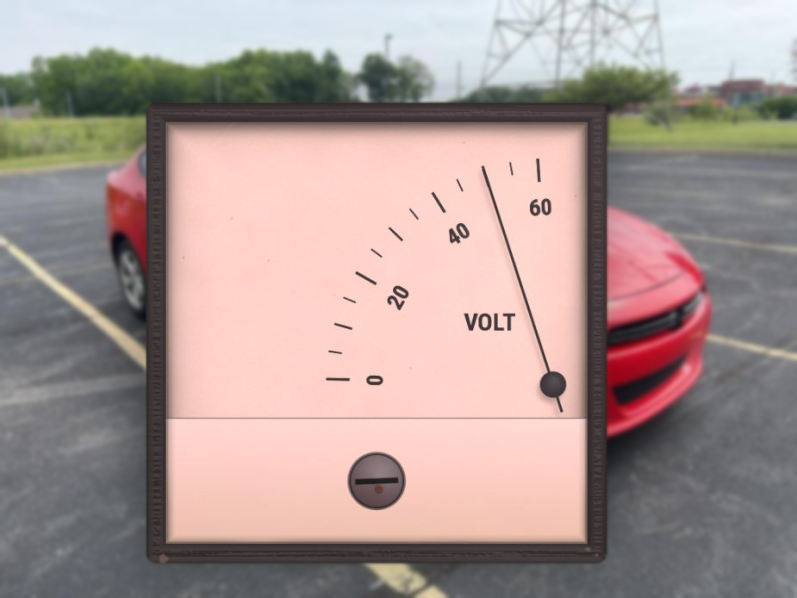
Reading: 50,V
